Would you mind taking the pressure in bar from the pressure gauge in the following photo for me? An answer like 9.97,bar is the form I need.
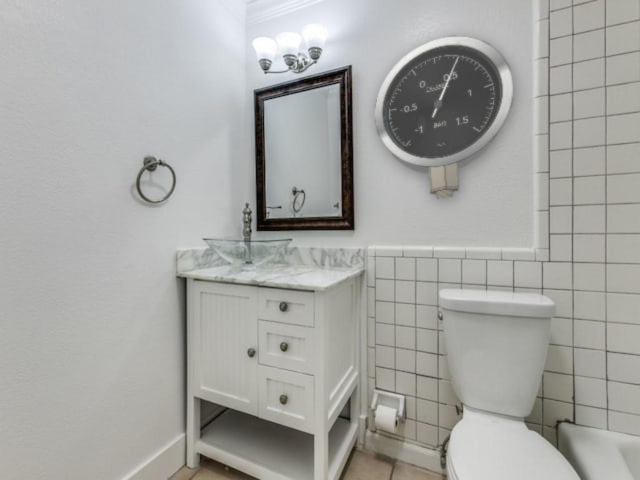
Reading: 0.5,bar
